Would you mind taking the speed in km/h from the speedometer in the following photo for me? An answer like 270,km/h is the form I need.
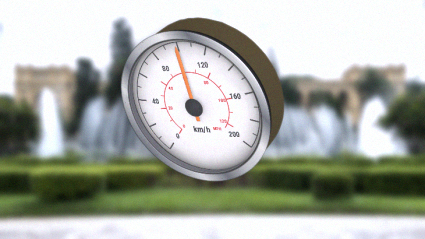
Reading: 100,km/h
